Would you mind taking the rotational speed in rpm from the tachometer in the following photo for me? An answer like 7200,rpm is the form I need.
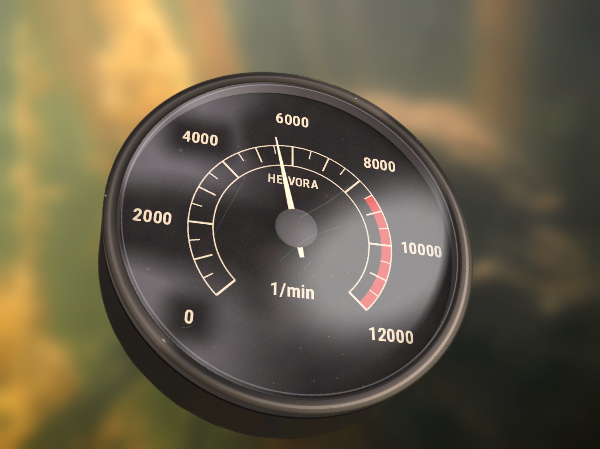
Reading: 5500,rpm
